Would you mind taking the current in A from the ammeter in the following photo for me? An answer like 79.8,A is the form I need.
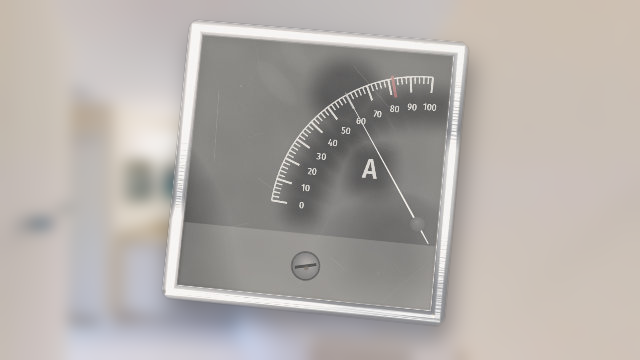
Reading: 60,A
